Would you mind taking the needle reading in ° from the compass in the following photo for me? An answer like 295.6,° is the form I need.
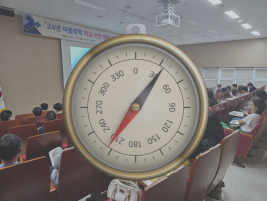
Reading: 215,°
